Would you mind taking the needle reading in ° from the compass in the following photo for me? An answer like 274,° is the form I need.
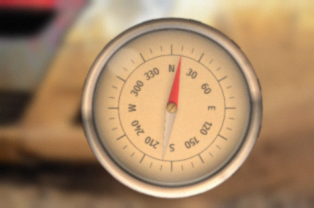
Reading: 10,°
